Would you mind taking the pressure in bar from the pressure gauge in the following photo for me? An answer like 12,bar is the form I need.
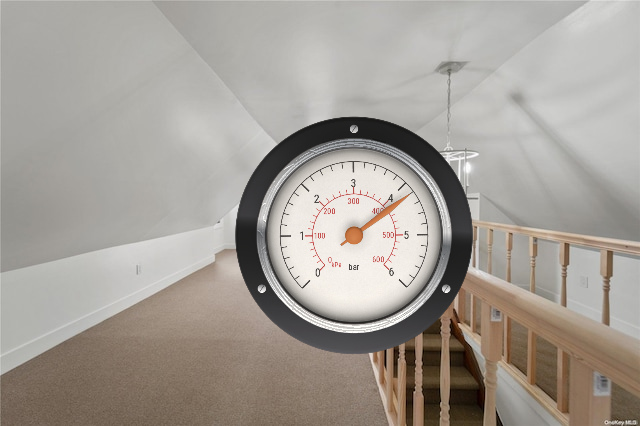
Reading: 4.2,bar
